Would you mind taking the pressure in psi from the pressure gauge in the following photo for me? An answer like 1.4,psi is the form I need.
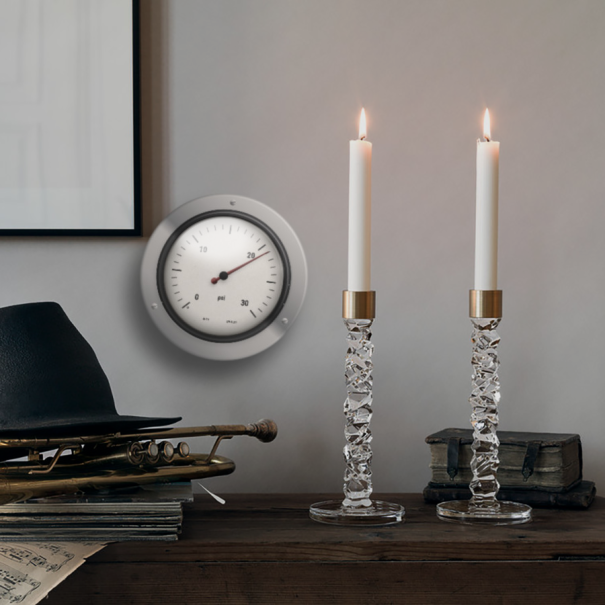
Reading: 21,psi
